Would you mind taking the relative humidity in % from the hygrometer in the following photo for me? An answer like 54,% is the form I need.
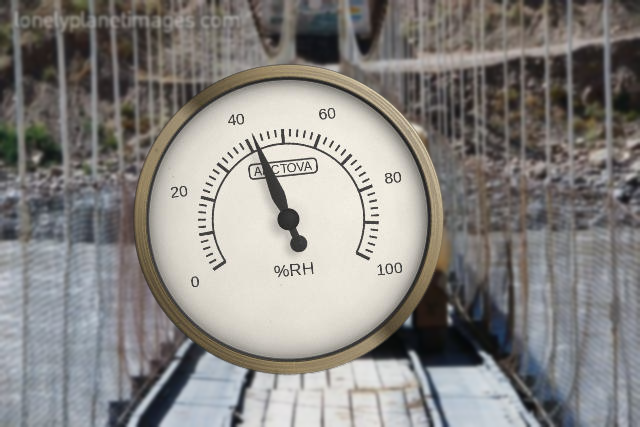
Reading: 42,%
